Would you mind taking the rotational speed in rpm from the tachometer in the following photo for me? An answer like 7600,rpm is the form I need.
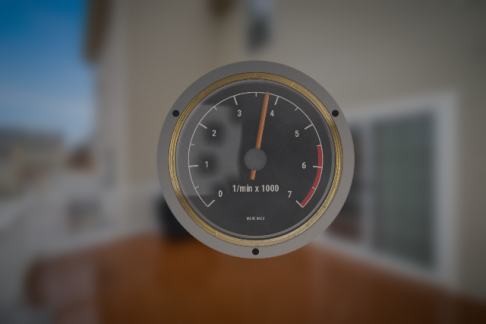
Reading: 3750,rpm
